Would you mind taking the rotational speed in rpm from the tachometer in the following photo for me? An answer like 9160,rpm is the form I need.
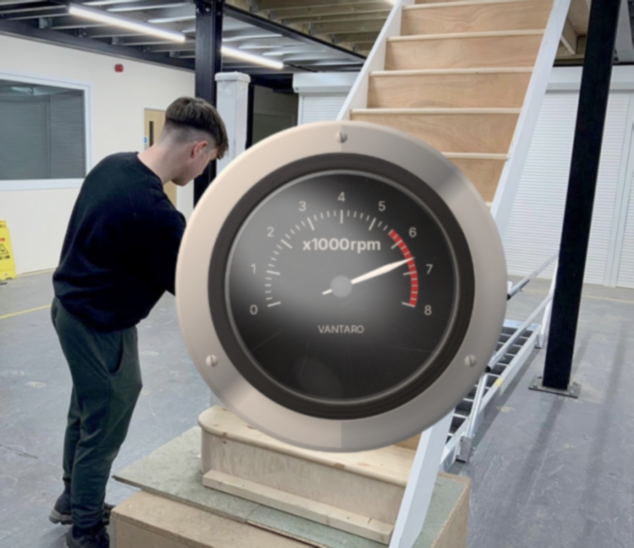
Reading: 6600,rpm
